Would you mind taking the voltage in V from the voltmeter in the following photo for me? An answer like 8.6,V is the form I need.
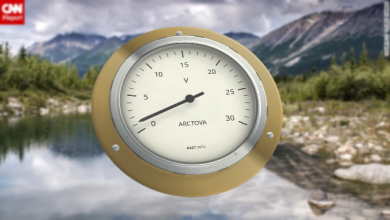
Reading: 1,V
